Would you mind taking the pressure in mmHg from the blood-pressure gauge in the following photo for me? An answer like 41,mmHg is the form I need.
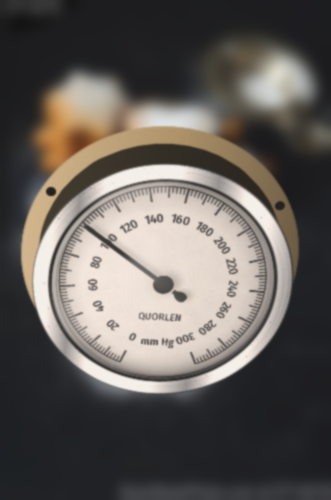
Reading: 100,mmHg
